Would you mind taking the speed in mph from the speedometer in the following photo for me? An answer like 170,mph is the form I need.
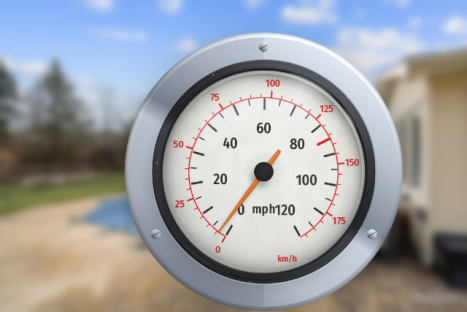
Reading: 2.5,mph
